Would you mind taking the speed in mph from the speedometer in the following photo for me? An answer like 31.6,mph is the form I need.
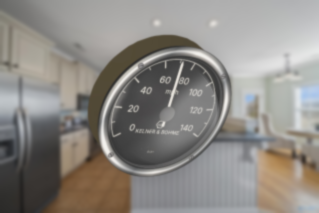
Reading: 70,mph
